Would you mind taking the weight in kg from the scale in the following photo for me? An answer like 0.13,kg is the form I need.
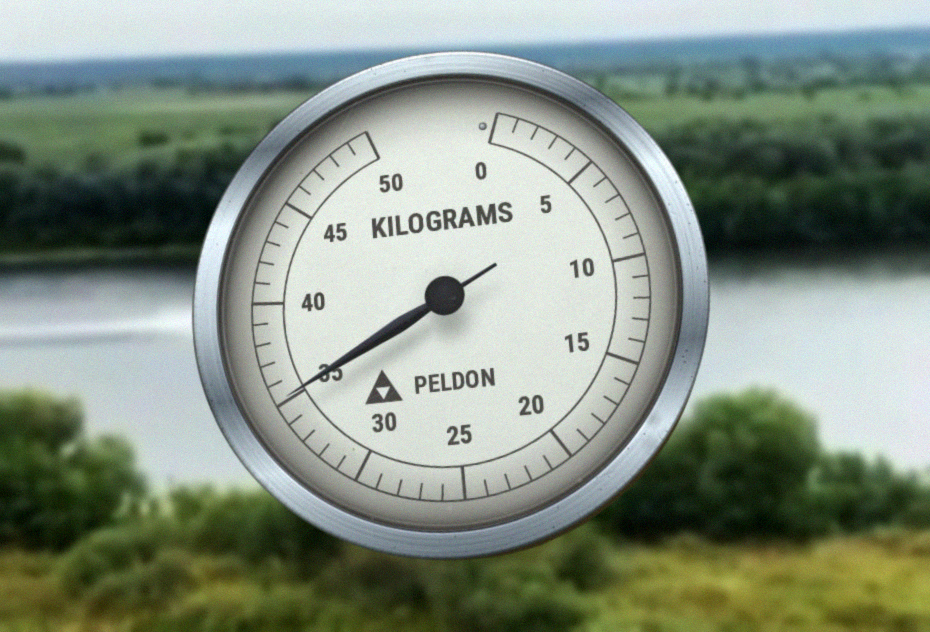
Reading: 35,kg
